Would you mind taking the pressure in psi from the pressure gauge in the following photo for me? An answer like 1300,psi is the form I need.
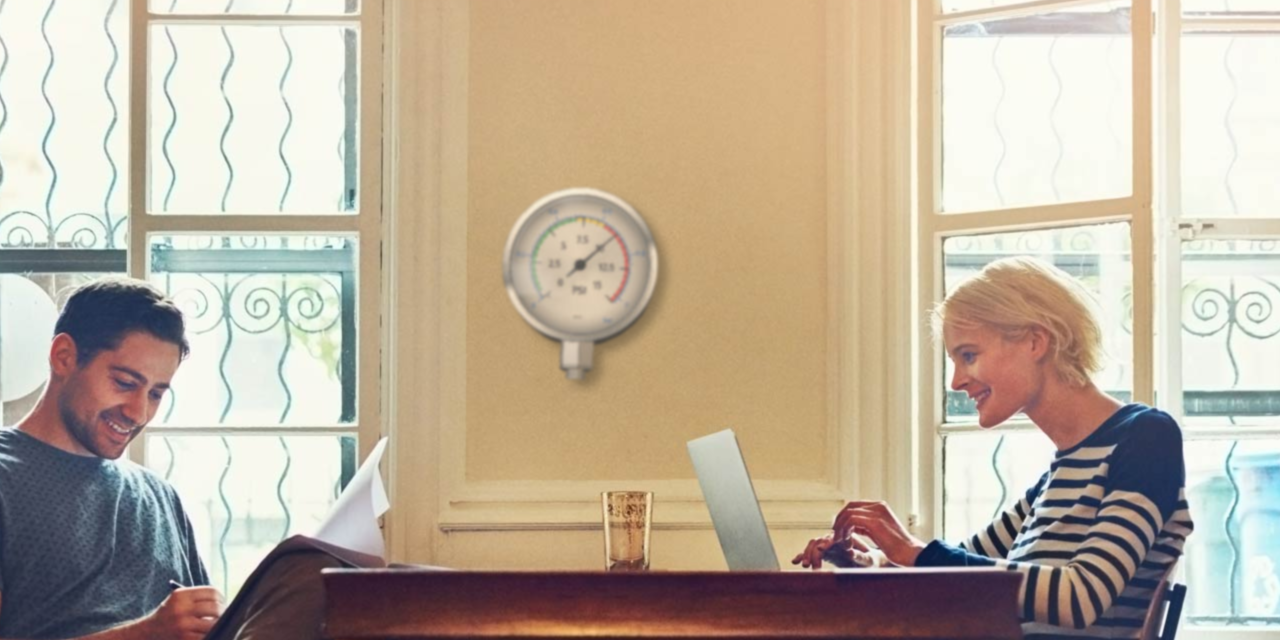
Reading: 10,psi
